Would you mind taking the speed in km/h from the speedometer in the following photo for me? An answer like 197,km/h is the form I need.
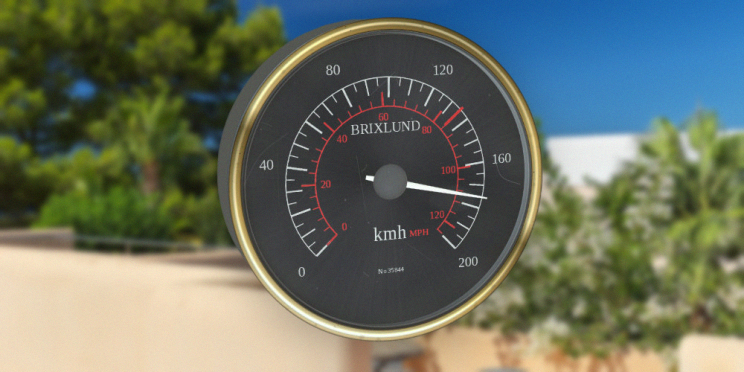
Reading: 175,km/h
